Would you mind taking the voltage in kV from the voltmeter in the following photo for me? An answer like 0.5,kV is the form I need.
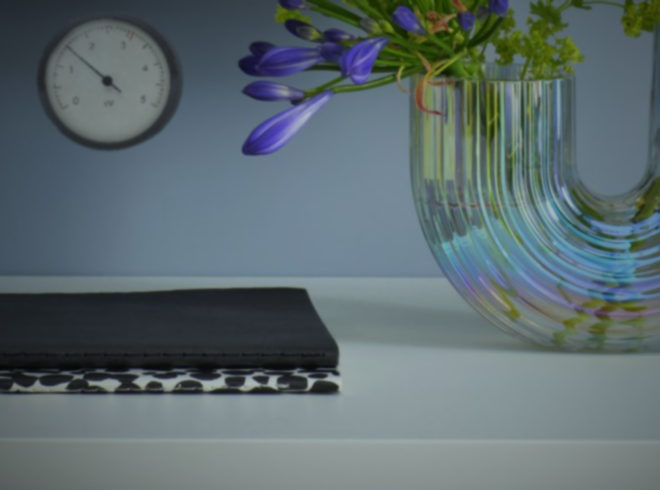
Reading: 1.5,kV
